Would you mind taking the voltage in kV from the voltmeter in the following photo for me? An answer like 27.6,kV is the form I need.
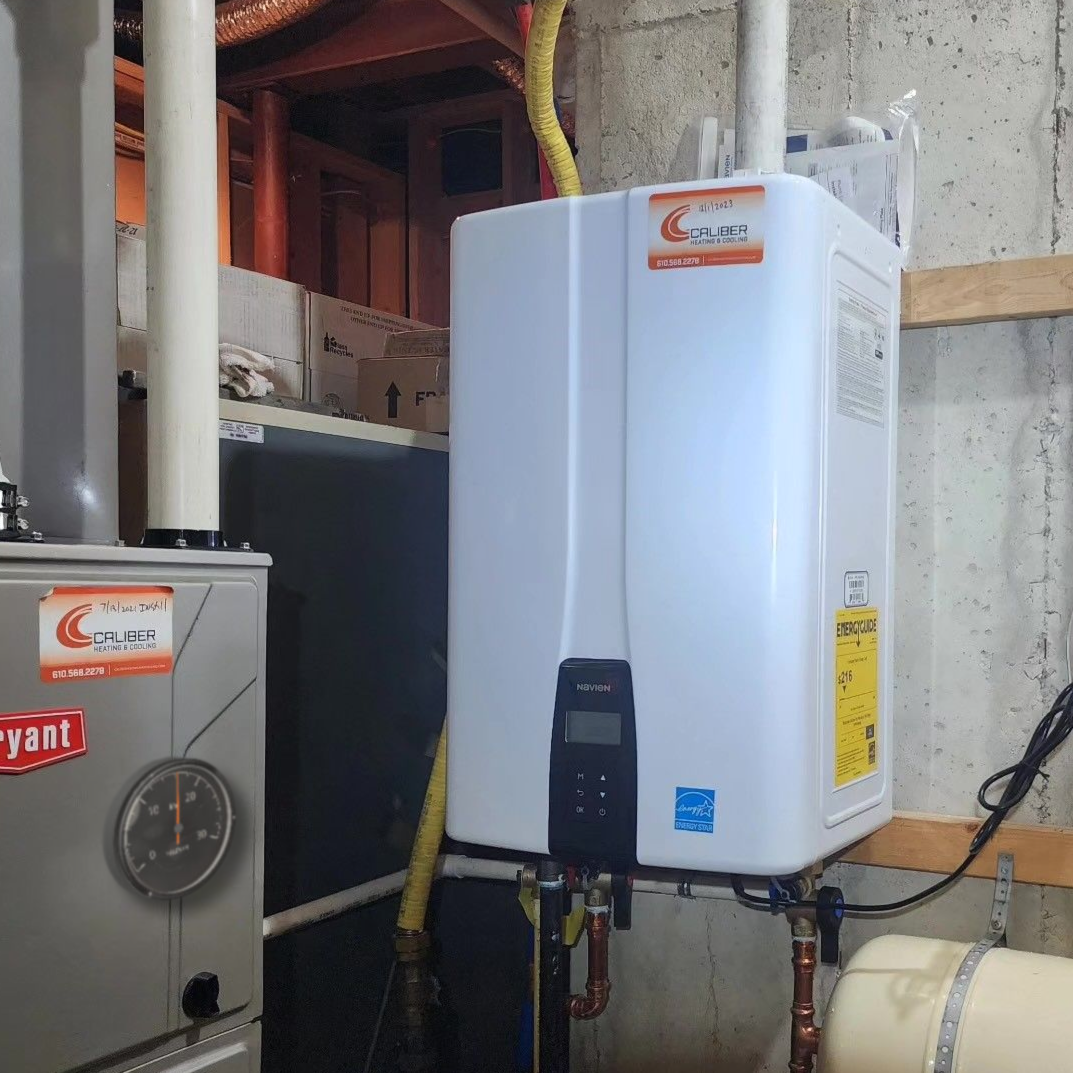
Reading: 16,kV
